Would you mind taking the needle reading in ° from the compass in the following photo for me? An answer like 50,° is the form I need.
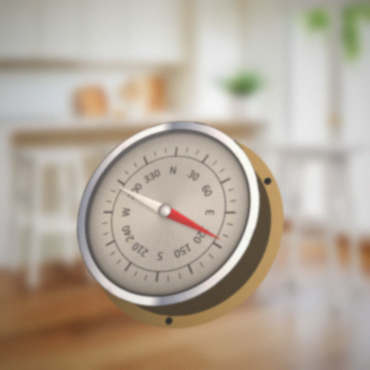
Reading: 115,°
